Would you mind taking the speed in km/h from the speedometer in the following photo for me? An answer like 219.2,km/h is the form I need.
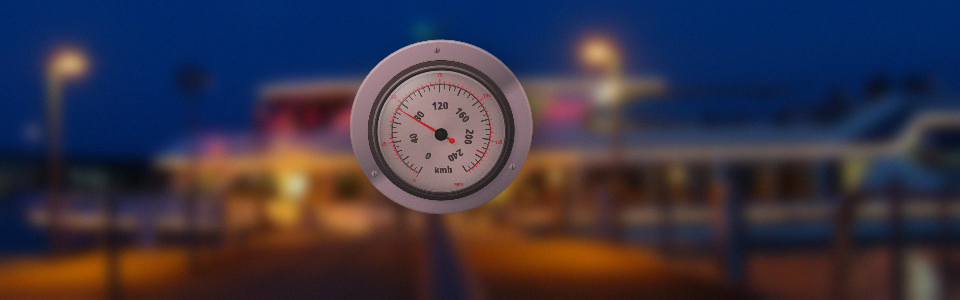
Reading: 75,km/h
